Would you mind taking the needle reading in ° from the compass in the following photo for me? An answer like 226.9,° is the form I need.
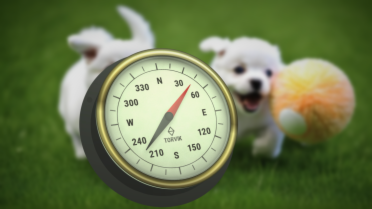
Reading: 45,°
